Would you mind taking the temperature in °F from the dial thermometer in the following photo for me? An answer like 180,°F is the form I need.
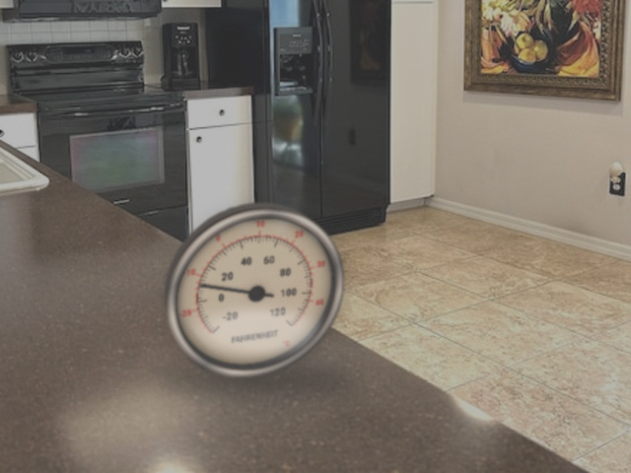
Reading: 10,°F
